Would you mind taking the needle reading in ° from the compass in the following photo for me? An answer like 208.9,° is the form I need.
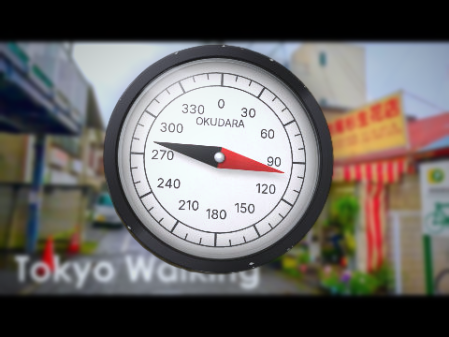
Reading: 100,°
